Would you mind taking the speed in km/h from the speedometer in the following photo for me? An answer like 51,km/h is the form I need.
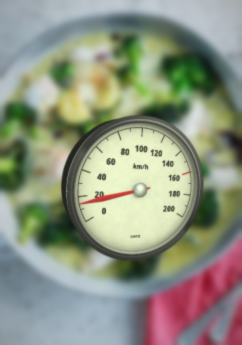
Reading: 15,km/h
